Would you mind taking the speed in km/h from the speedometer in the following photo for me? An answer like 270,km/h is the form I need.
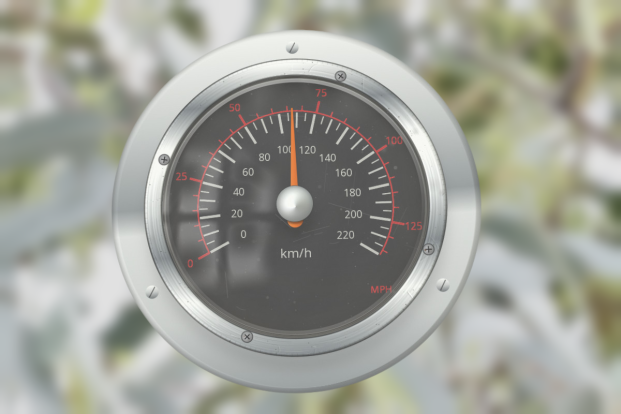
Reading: 107.5,km/h
